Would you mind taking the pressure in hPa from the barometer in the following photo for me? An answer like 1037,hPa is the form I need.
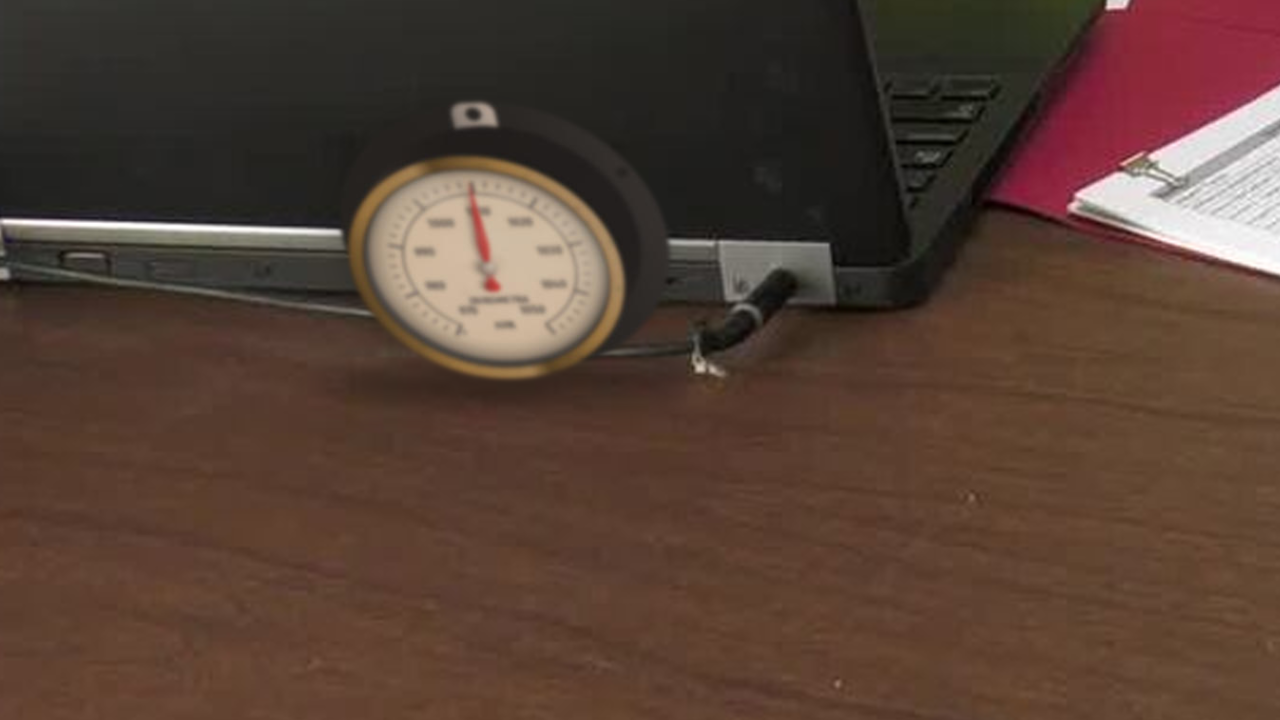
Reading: 1010,hPa
